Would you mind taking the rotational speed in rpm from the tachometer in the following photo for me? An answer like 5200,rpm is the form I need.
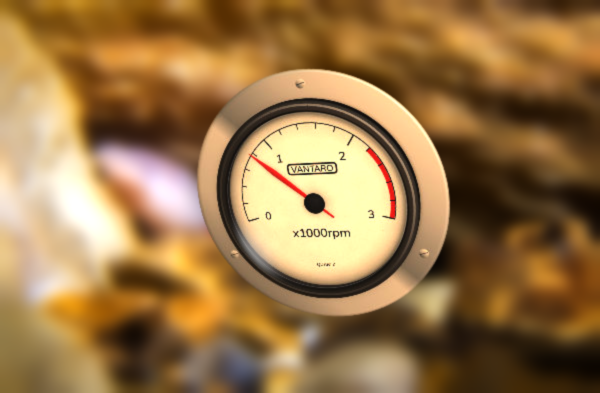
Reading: 800,rpm
